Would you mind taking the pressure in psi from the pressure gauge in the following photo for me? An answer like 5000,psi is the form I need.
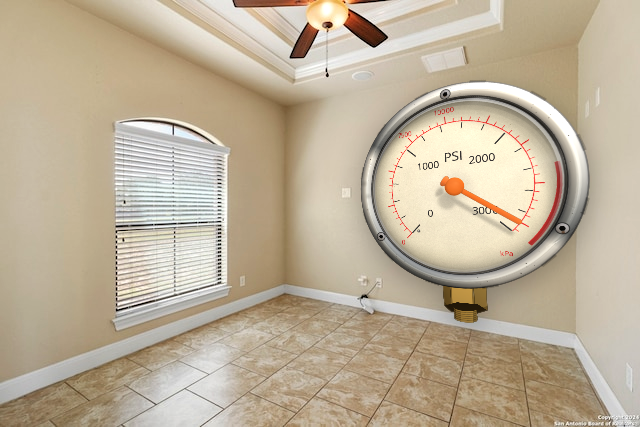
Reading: 2900,psi
